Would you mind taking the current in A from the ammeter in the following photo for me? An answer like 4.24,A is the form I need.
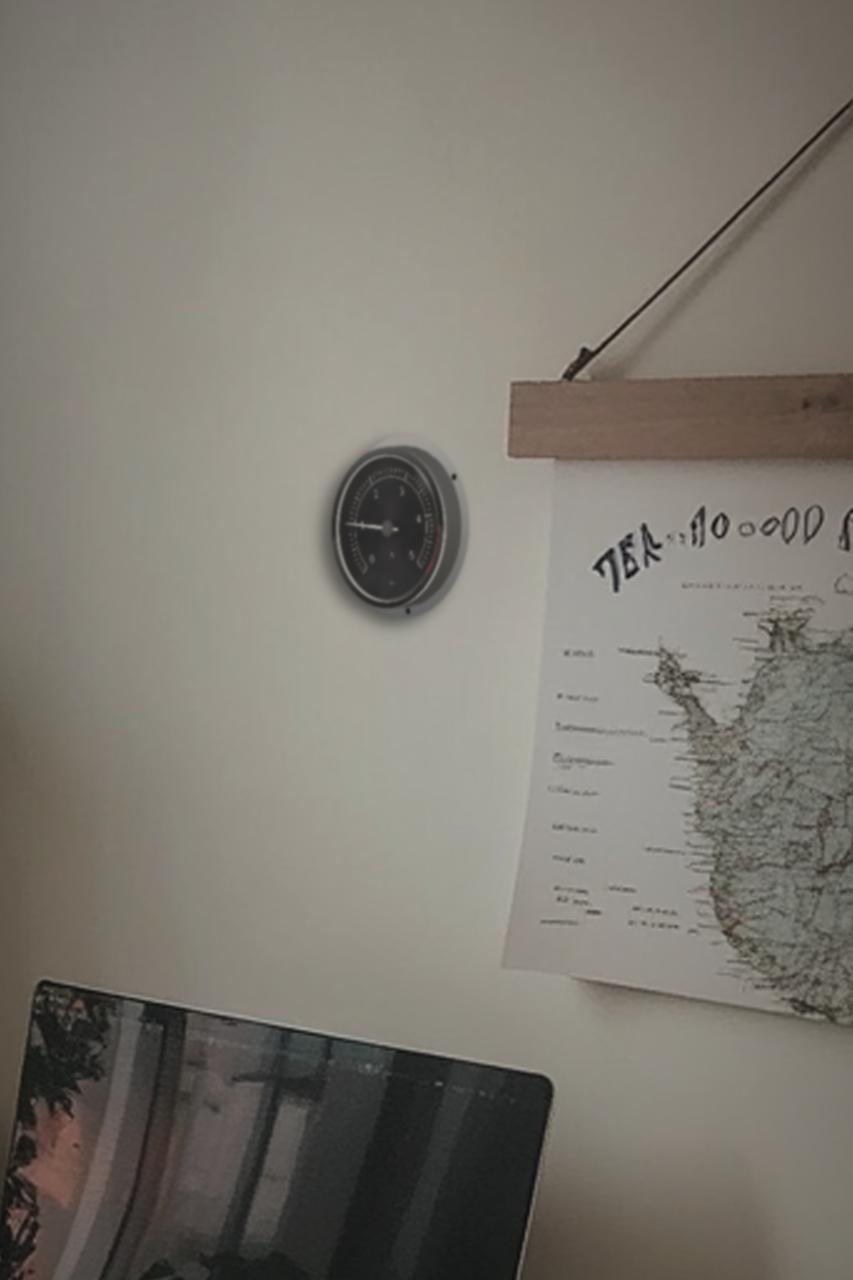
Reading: 1,A
